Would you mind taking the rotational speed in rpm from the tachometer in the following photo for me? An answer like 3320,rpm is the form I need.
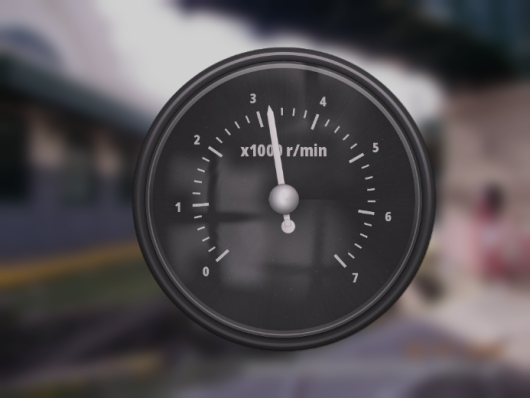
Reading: 3200,rpm
